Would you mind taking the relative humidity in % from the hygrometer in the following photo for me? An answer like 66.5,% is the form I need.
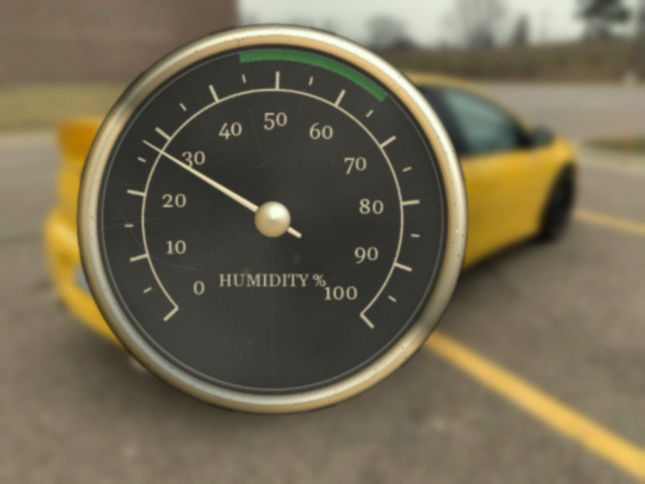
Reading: 27.5,%
